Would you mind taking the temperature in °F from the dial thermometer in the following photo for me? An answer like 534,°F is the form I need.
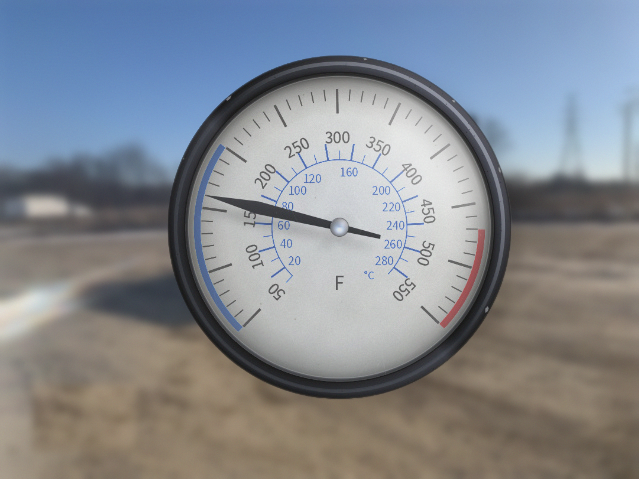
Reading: 160,°F
